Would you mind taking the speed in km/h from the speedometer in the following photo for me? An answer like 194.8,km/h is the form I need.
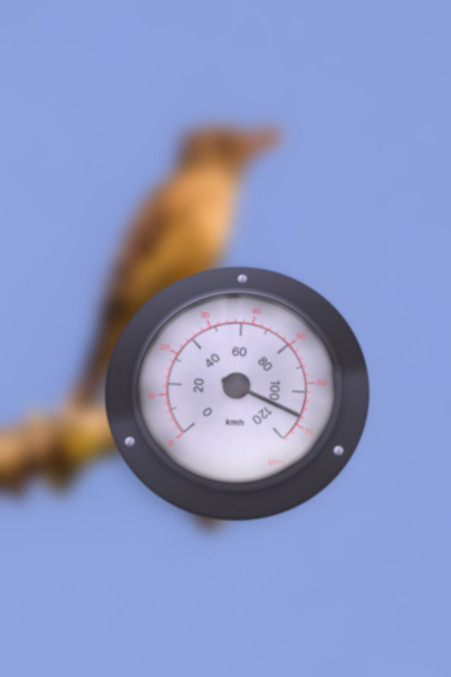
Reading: 110,km/h
